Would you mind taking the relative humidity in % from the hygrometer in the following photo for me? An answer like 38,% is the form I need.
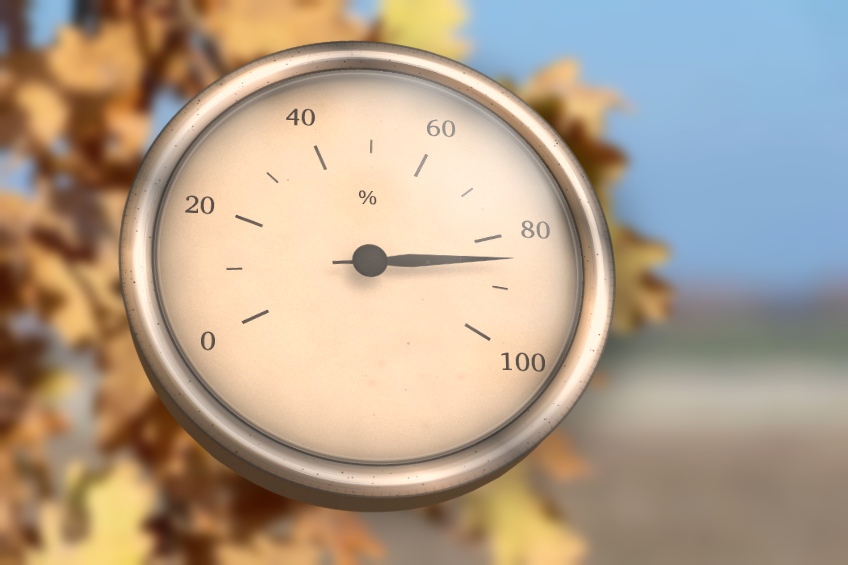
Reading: 85,%
